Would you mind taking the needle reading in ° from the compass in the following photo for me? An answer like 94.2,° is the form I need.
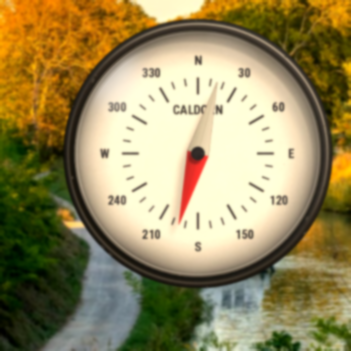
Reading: 195,°
